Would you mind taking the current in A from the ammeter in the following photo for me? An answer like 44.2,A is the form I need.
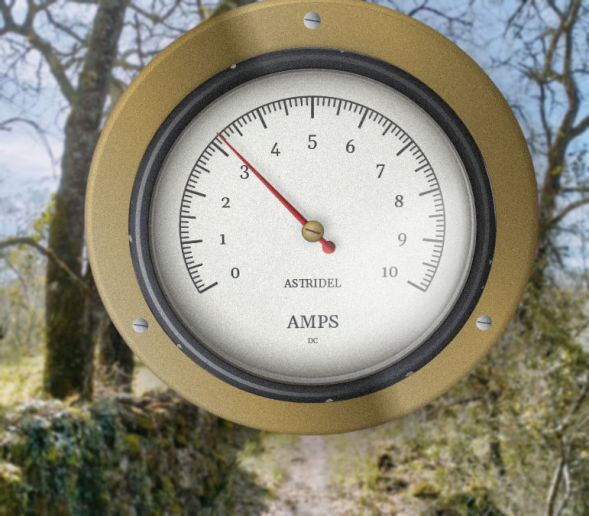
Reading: 3.2,A
